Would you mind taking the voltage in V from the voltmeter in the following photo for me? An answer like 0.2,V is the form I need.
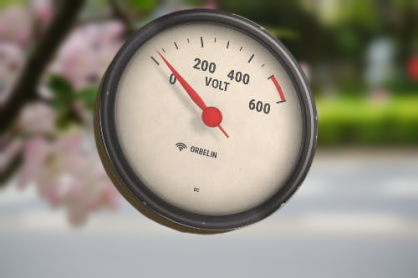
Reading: 25,V
